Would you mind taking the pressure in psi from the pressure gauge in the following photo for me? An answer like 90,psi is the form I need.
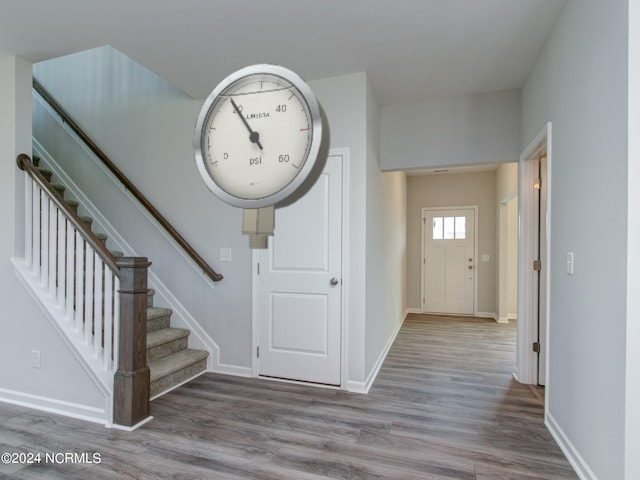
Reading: 20,psi
